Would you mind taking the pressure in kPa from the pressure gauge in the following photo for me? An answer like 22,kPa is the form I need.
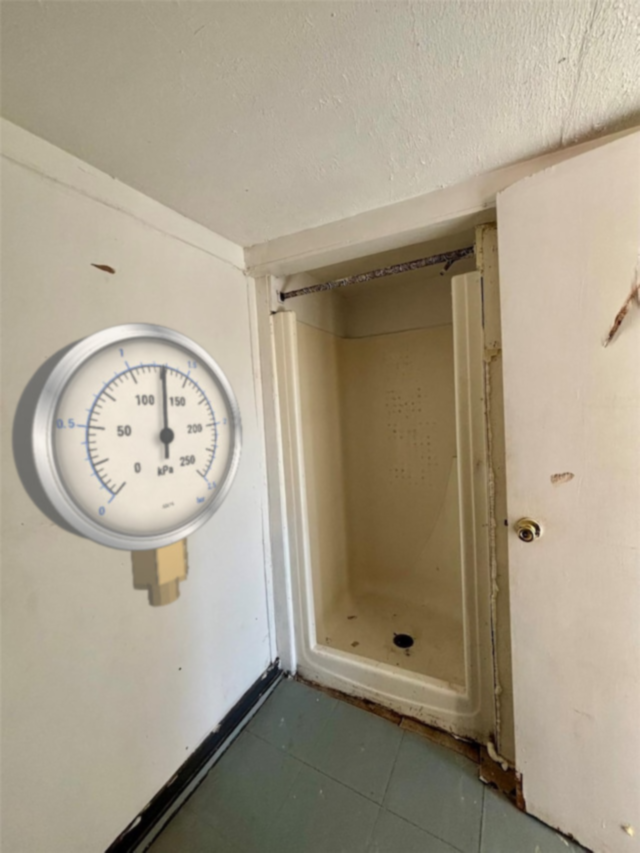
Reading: 125,kPa
